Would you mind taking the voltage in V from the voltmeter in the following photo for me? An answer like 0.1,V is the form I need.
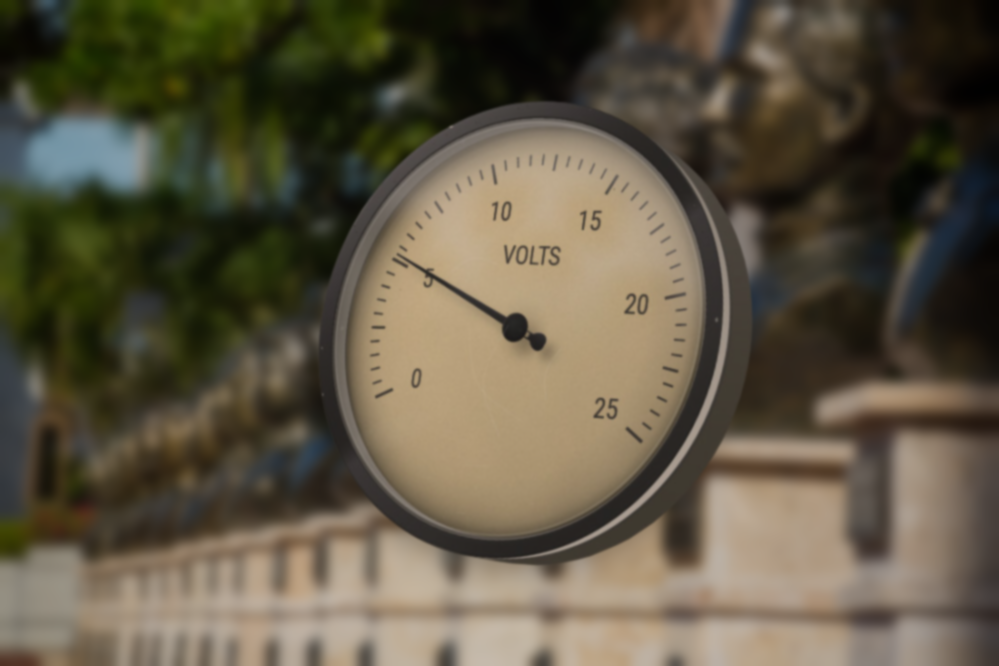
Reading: 5.25,V
